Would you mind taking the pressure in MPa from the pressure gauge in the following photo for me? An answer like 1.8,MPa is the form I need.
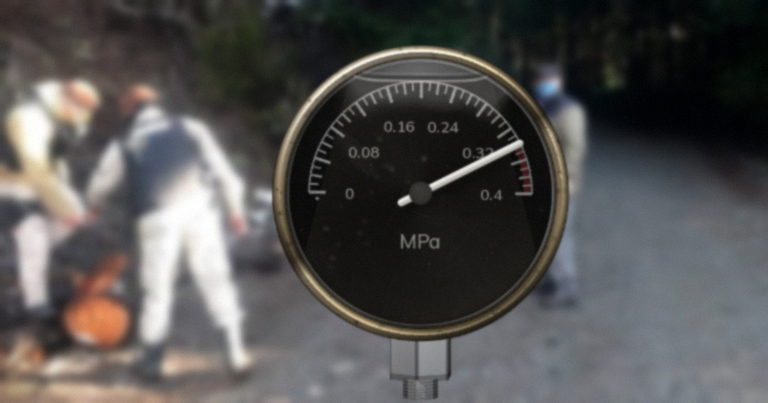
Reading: 0.34,MPa
